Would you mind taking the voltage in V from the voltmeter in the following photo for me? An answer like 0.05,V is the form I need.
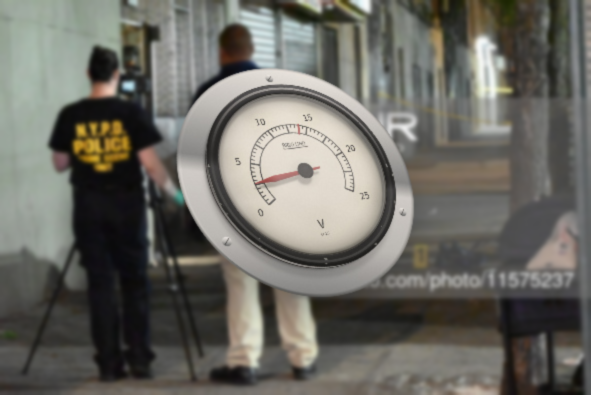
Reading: 2.5,V
